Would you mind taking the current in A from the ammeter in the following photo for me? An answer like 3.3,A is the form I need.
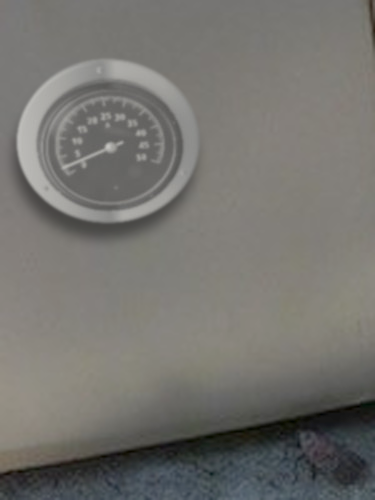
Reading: 2.5,A
